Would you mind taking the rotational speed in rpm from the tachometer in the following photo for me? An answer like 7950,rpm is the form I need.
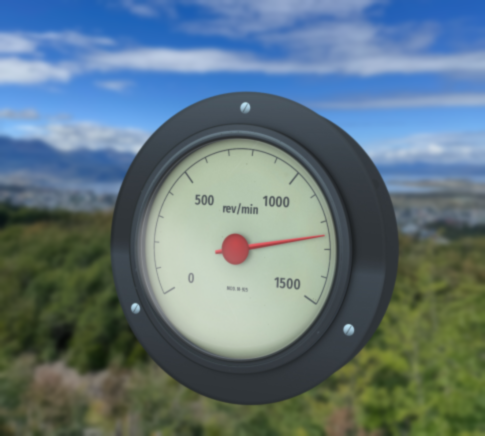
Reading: 1250,rpm
